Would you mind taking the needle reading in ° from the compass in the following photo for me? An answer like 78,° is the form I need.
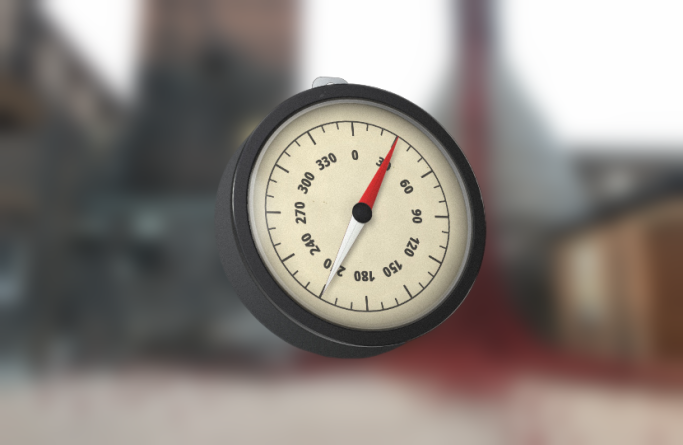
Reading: 30,°
